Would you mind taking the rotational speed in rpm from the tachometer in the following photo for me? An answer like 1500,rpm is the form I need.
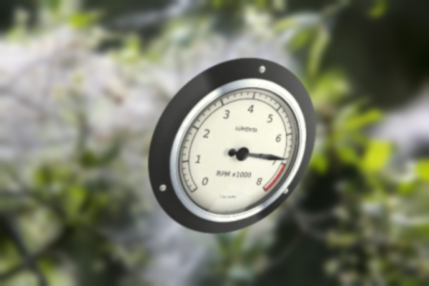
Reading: 6800,rpm
